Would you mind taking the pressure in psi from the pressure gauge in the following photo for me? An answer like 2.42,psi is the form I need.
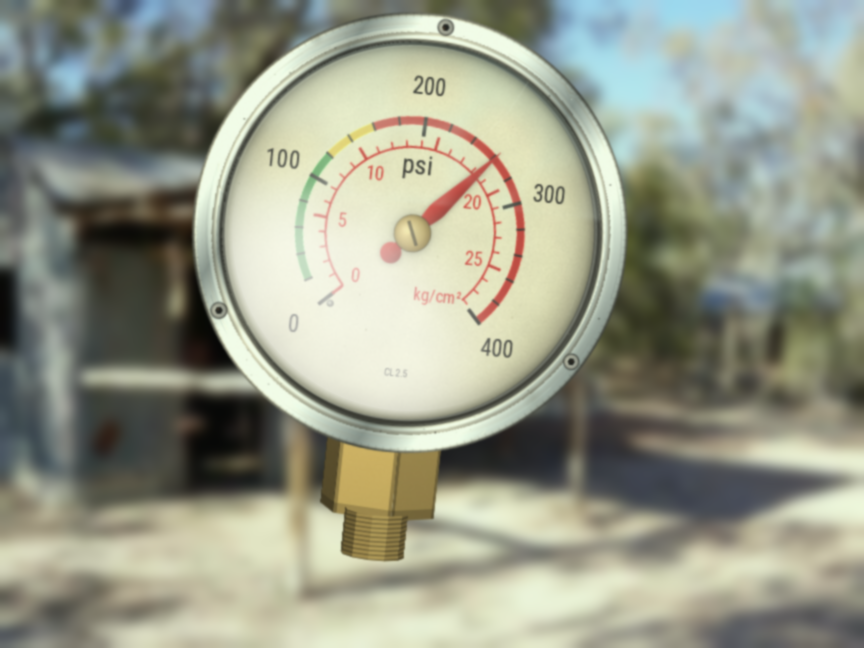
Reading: 260,psi
